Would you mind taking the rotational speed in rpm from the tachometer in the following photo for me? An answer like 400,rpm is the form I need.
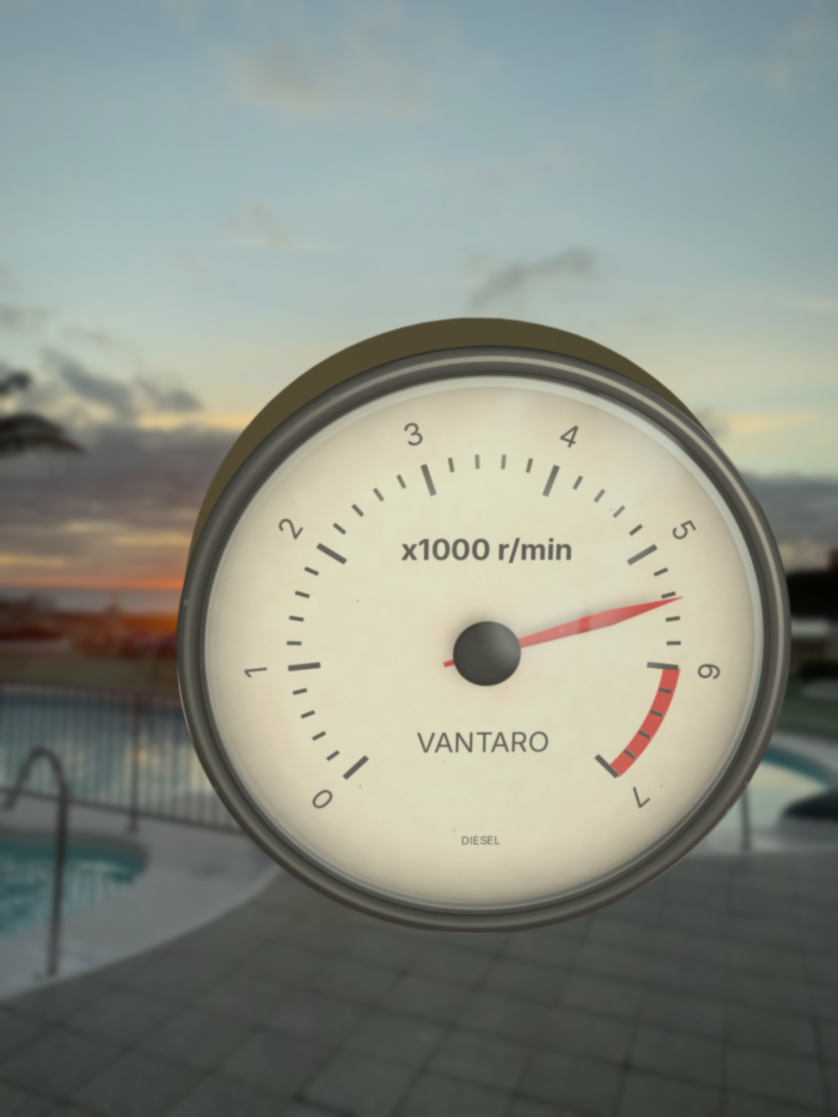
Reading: 5400,rpm
